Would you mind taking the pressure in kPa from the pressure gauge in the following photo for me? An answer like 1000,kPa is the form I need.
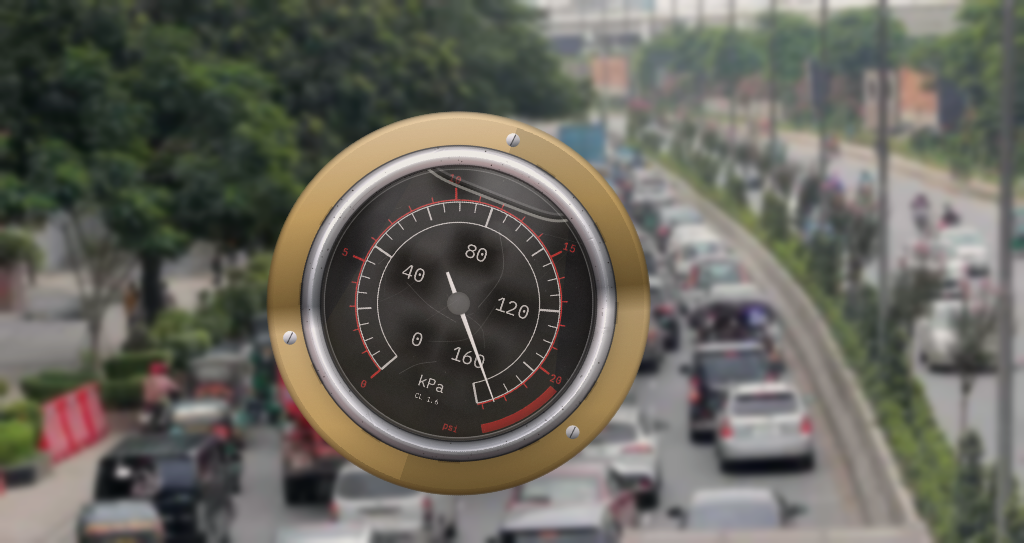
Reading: 155,kPa
